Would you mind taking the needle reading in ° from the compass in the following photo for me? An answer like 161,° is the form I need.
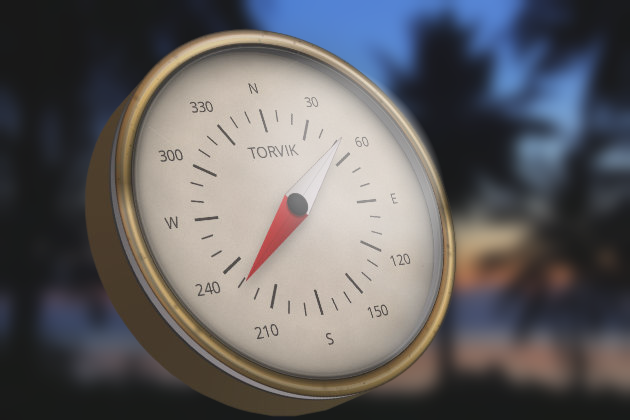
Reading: 230,°
